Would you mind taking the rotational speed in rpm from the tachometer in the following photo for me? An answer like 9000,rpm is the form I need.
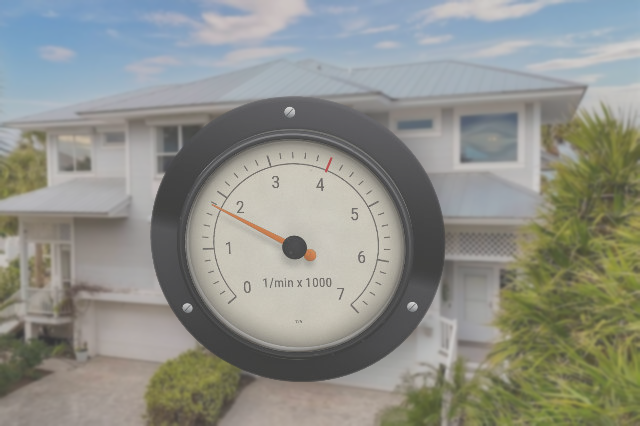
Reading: 1800,rpm
